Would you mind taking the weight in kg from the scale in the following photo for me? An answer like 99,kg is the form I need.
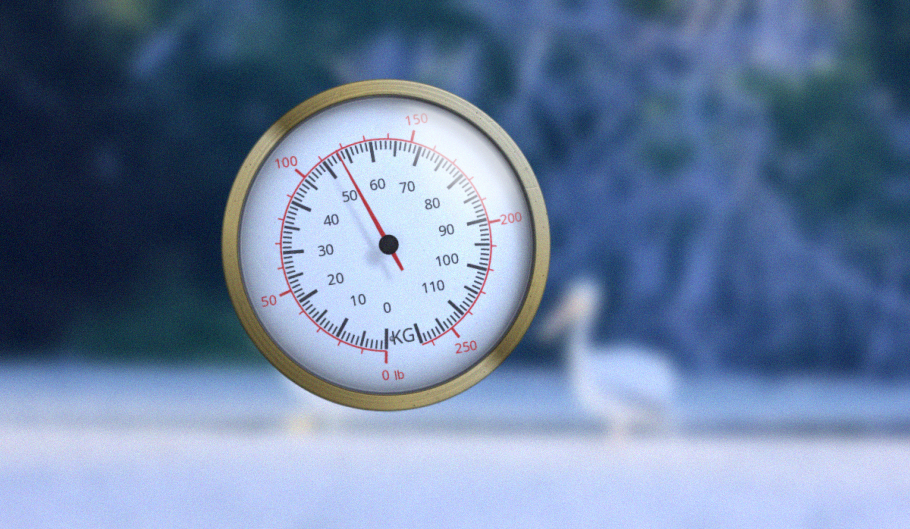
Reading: 53,kg
